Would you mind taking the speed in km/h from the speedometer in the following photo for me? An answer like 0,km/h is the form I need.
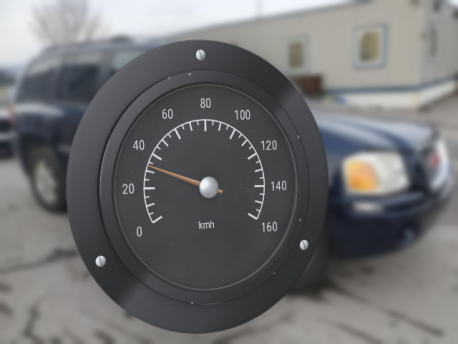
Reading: 32.5,km/h
